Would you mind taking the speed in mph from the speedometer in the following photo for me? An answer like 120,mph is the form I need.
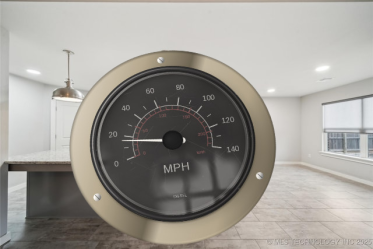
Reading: 15,mph
